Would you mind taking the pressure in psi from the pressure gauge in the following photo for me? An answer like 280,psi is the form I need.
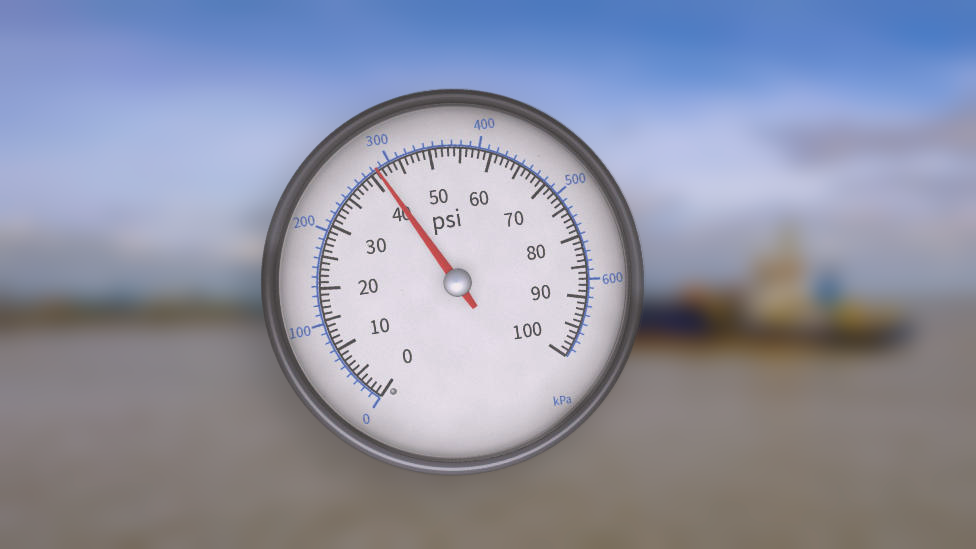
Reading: 41,psi
